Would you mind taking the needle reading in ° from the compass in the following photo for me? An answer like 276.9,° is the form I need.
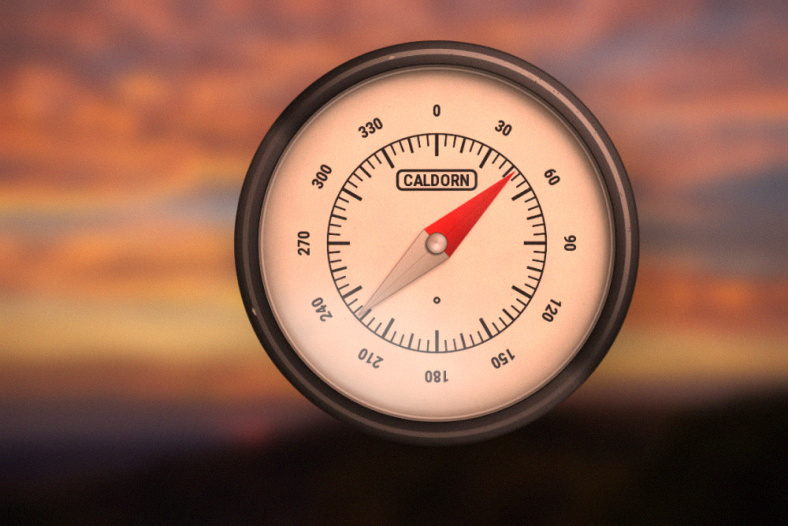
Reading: 47.5,°
